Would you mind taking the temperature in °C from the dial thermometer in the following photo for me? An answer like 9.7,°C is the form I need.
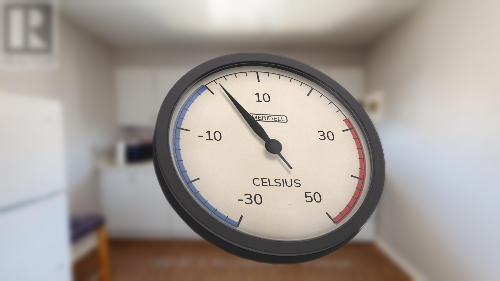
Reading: 2,°C
